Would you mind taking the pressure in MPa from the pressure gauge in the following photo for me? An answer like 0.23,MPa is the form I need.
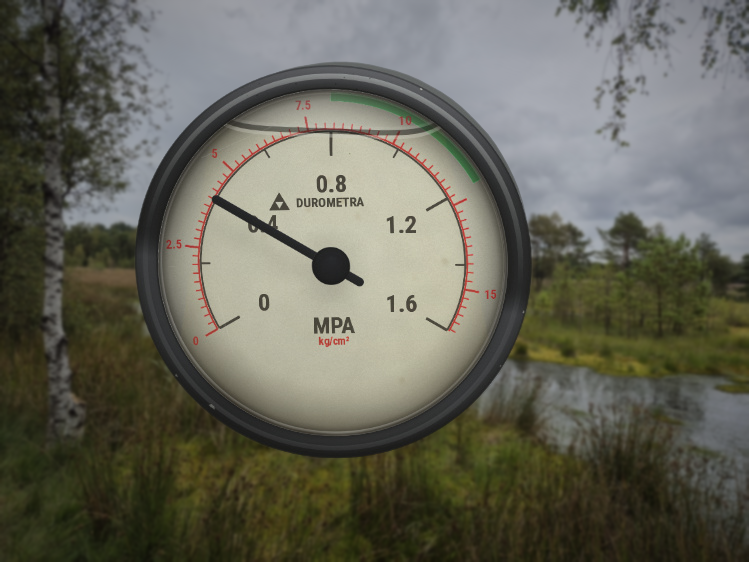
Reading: 0.4,MPa
